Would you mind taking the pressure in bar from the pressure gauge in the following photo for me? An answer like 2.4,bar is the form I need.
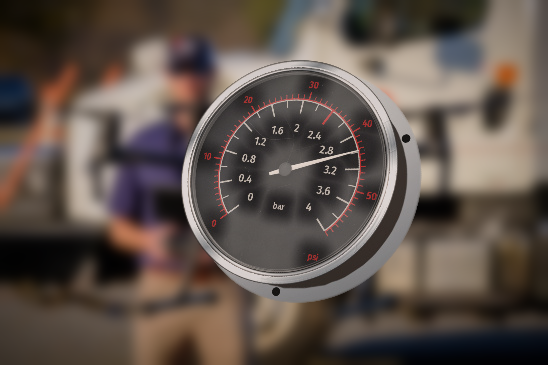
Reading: 3,bar
